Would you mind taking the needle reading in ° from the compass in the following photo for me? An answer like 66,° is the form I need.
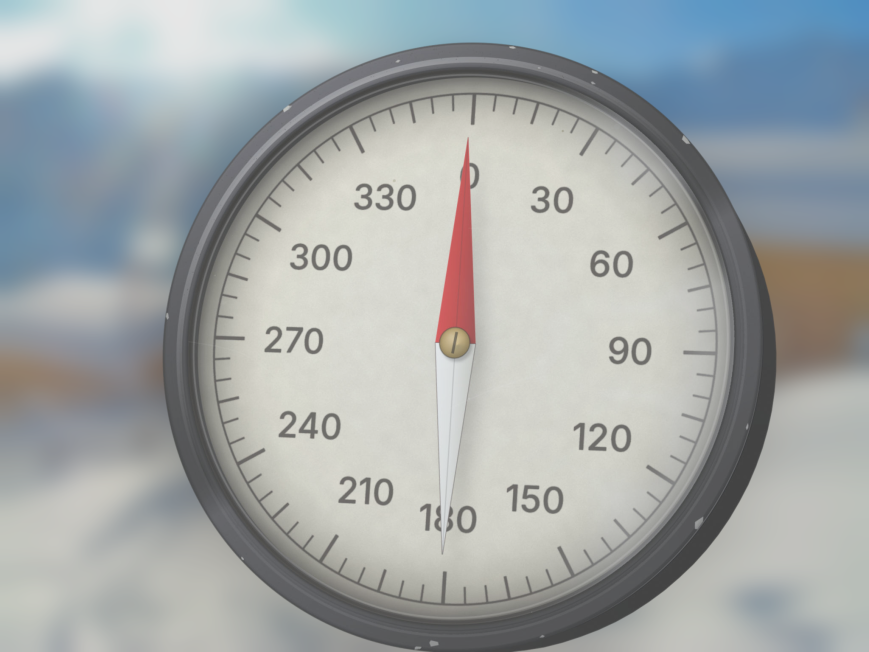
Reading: 0,°
